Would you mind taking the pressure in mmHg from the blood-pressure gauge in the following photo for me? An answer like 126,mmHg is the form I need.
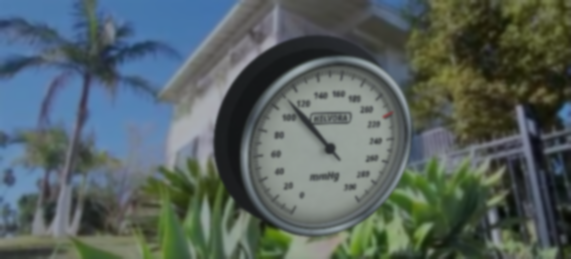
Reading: 110,mmHg
